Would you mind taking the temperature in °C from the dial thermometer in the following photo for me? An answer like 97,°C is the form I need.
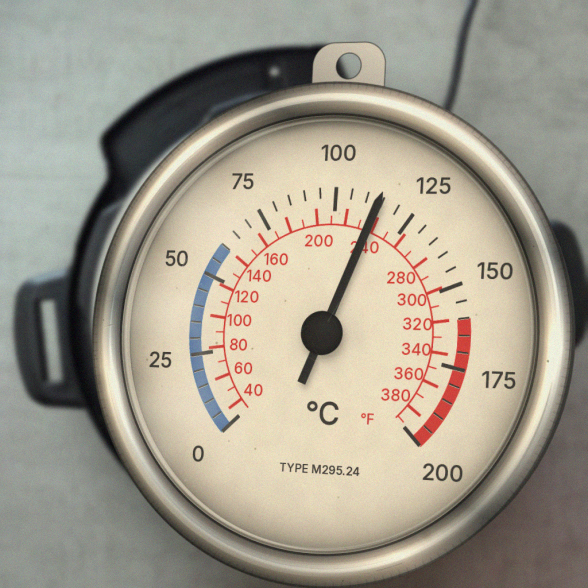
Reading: 115,°C
